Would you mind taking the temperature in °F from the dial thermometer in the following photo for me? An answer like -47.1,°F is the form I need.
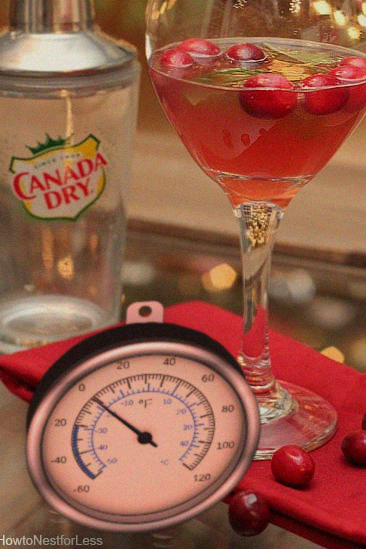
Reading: 0,°F
